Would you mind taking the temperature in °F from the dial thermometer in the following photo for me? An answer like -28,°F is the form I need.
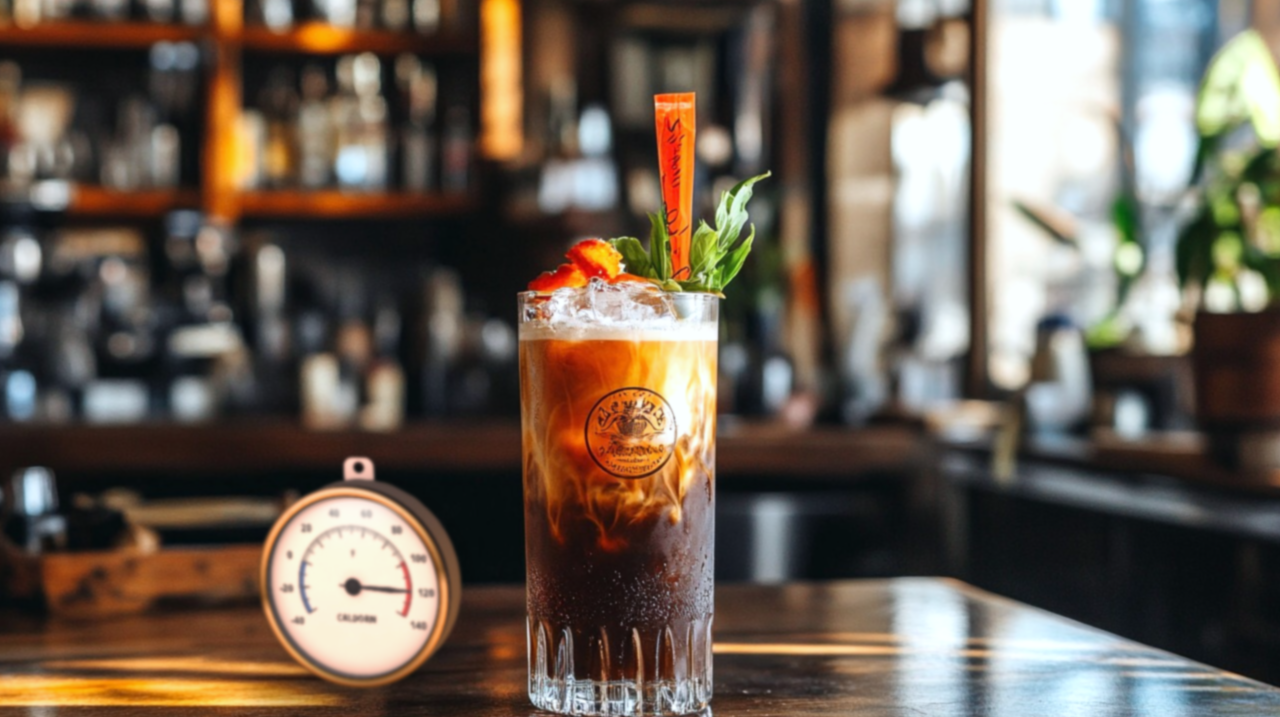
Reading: 120,°F
